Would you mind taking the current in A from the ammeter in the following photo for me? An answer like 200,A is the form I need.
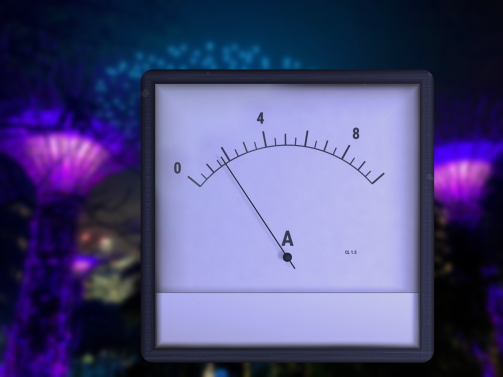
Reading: 1.75,A
